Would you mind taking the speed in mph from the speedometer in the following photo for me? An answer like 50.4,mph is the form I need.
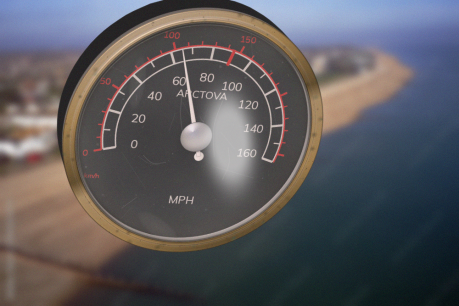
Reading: 65,mph
